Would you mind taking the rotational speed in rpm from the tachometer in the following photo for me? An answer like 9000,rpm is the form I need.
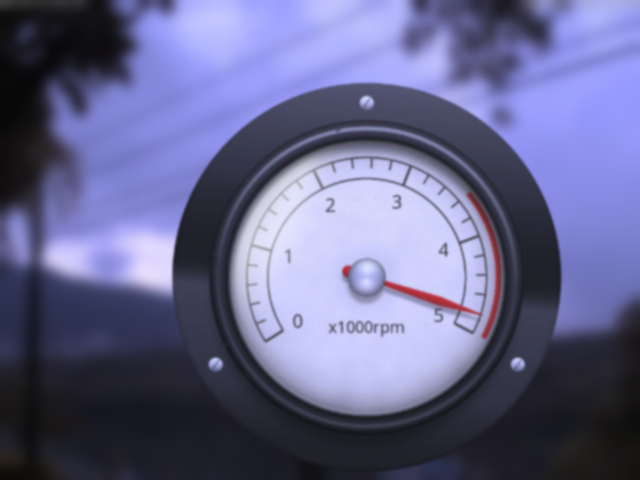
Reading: 4800,rpm
